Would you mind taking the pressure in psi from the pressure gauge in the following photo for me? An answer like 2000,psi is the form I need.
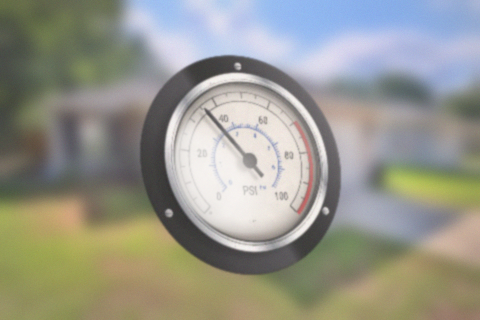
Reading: 35,psi
